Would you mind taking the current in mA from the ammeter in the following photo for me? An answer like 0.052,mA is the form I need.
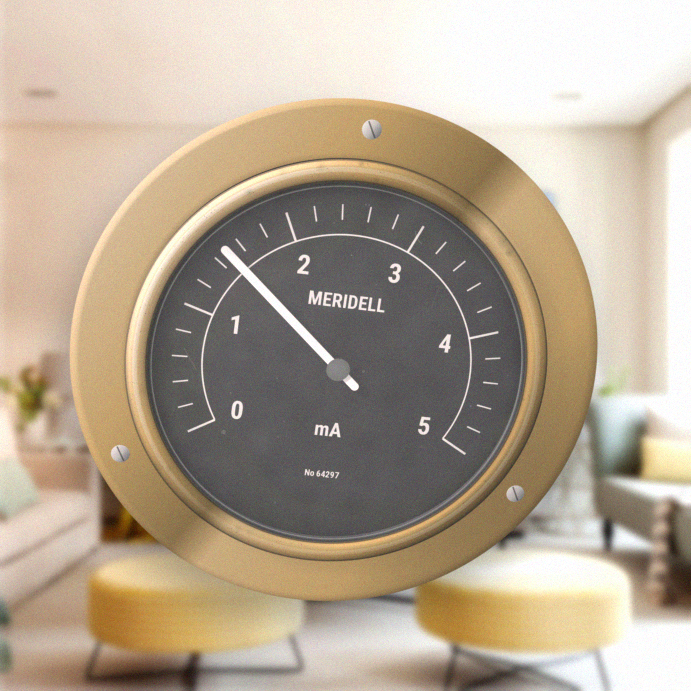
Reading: 1.5,mA
